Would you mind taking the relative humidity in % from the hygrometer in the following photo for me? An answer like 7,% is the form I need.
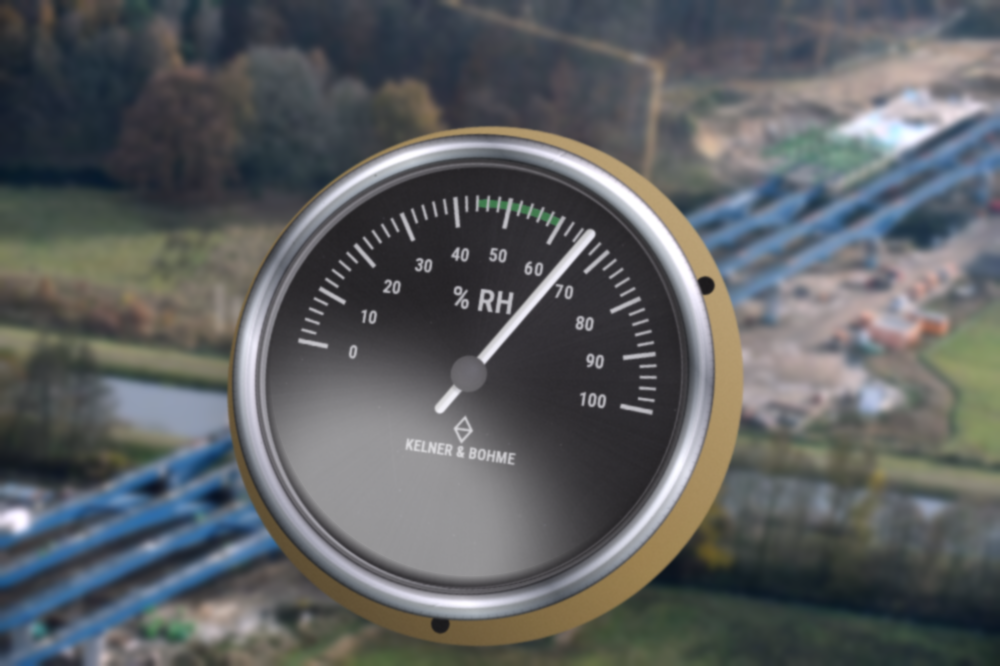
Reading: 66,%
